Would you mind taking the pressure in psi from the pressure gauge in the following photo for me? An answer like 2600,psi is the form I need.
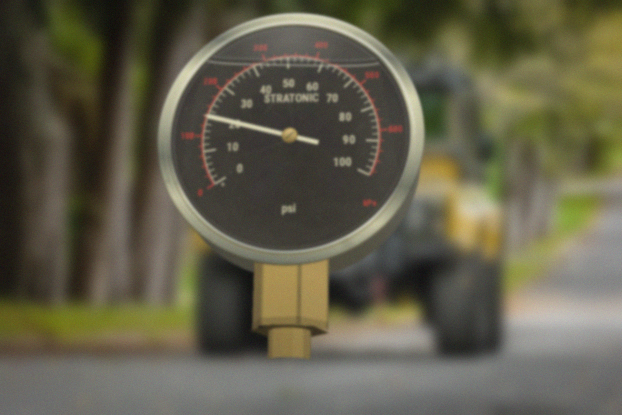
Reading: 20,psi
